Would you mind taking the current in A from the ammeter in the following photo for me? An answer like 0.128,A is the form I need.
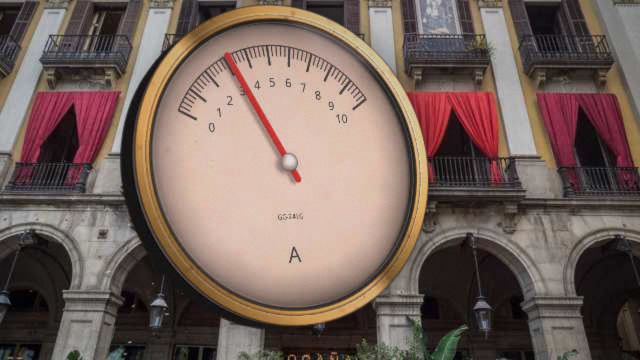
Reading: 3,A
